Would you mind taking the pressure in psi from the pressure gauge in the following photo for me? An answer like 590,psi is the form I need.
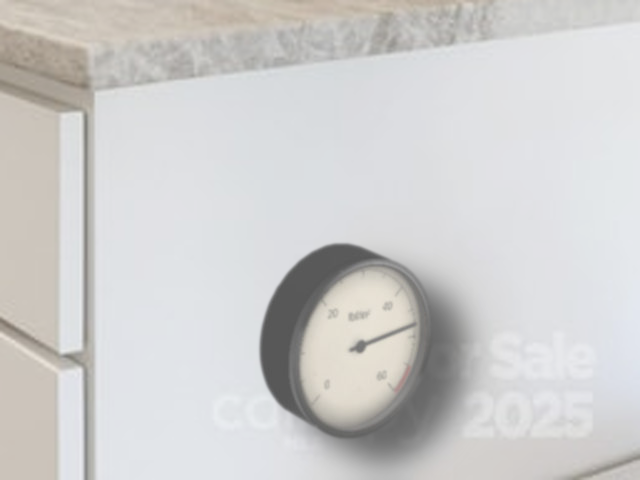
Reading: 47.5,psi
